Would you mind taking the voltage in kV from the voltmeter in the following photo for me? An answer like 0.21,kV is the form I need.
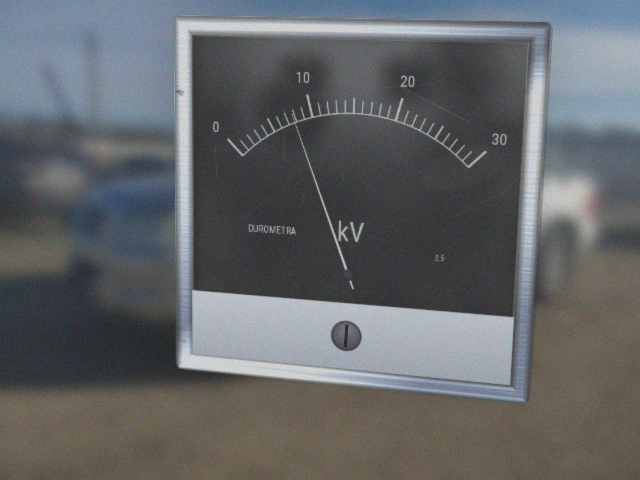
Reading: 8,kV
